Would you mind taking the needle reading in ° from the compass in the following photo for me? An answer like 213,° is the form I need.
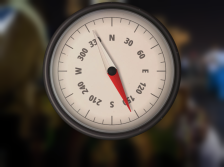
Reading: 155,°
